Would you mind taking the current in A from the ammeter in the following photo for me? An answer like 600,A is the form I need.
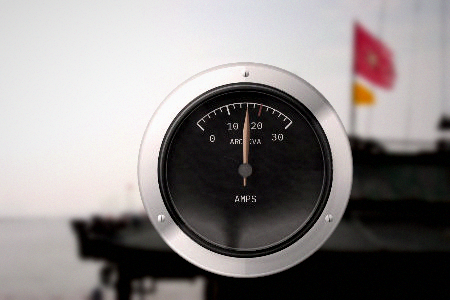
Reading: 16,A
